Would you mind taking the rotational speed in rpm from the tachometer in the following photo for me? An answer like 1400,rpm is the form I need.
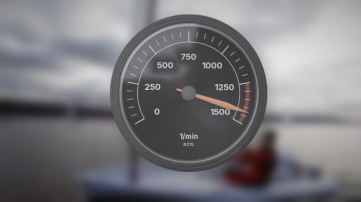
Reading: 1425,rpm
